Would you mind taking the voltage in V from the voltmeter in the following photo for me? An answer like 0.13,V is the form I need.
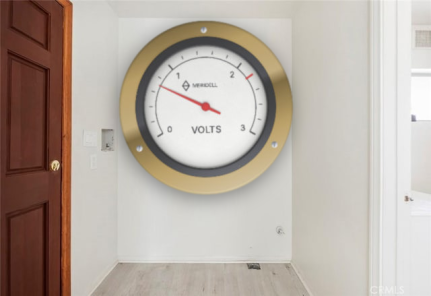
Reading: 0.7,V
